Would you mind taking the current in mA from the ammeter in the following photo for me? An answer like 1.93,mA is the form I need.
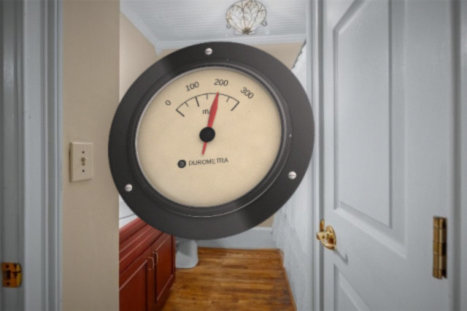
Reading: 200,mA
